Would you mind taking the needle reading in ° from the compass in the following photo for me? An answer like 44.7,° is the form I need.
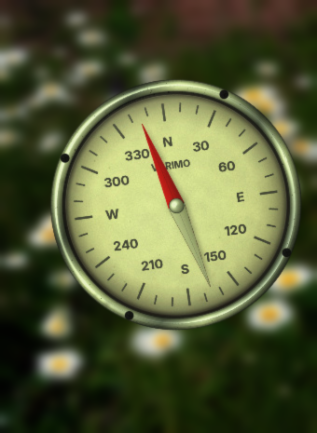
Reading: 345,°
